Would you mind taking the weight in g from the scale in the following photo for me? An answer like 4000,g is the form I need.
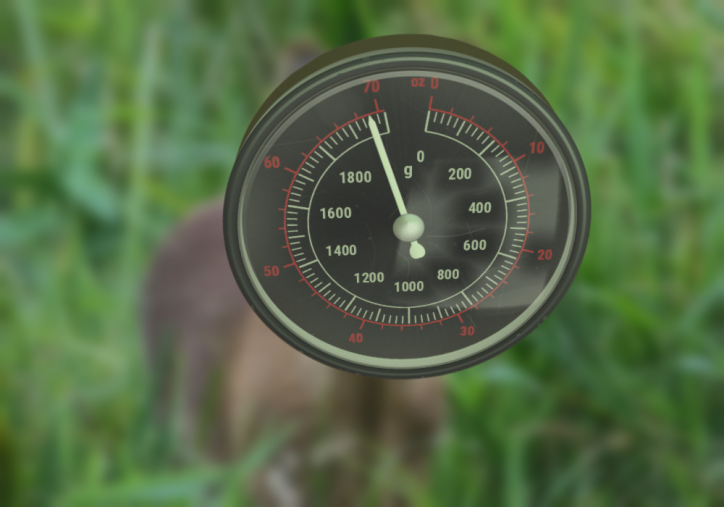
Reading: 1960,g
